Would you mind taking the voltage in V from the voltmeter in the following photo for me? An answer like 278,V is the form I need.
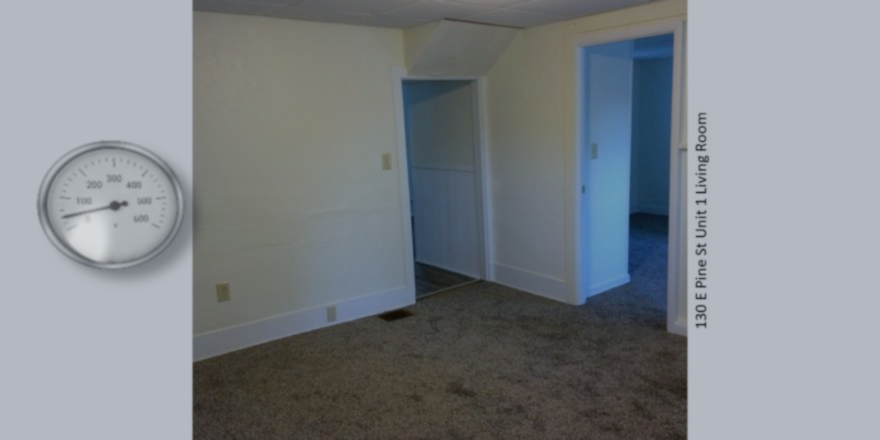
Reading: 40,V
